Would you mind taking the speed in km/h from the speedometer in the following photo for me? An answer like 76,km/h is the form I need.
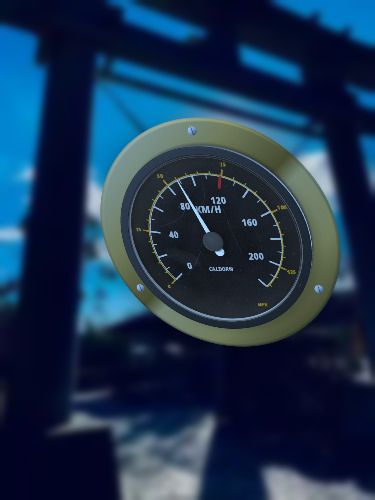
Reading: 90,km/h
